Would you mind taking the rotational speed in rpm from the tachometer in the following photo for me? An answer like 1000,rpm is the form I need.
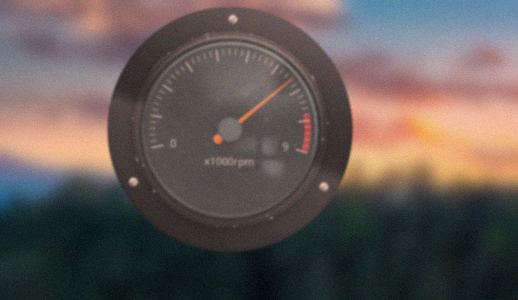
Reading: 6600,rpm
